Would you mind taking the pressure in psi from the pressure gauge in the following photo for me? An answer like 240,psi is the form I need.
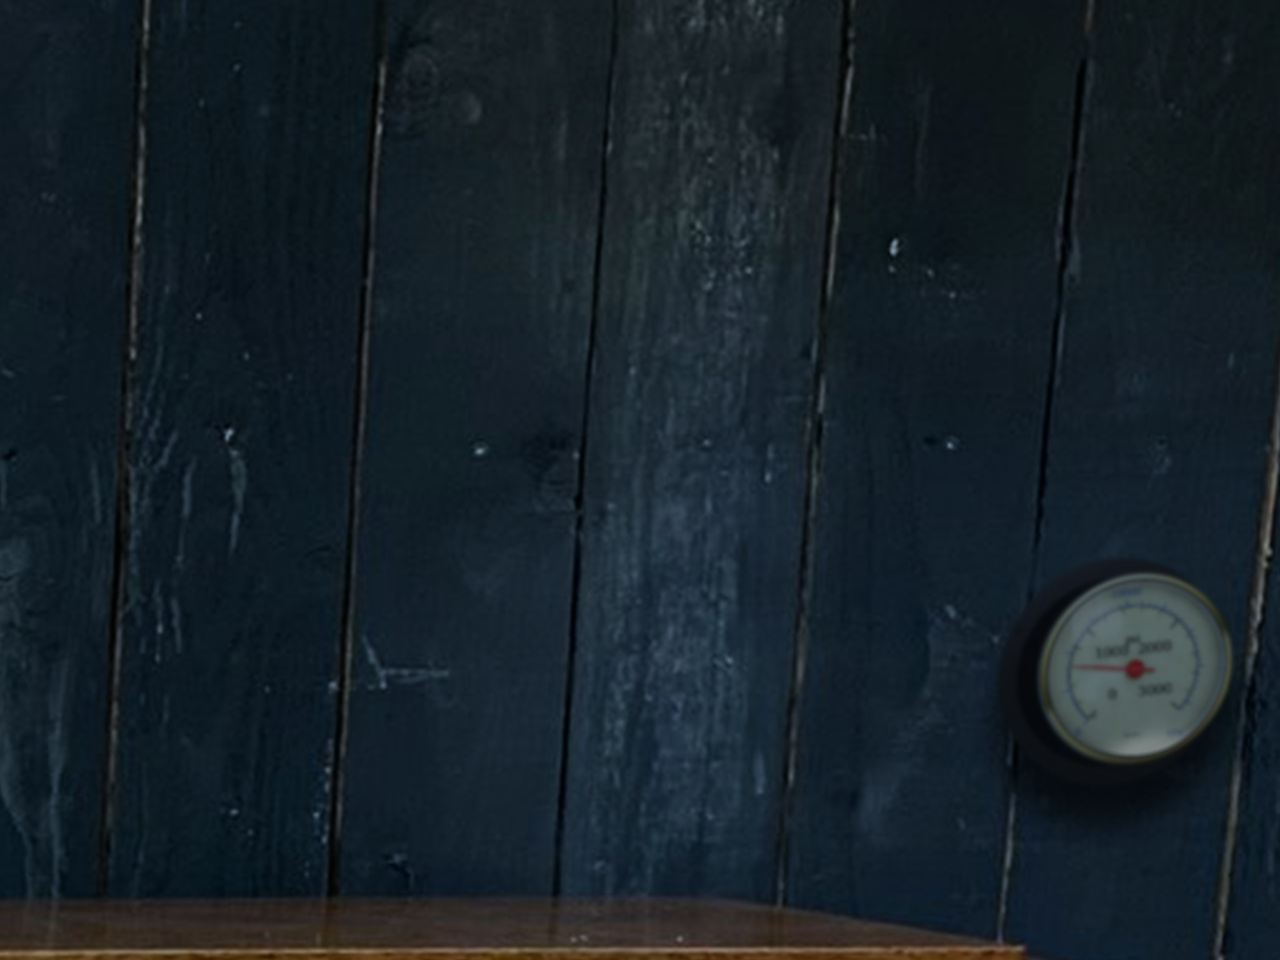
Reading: 600,psi
